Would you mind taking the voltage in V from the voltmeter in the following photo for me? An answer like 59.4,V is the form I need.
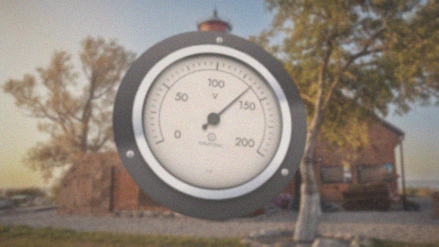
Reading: 135,V
